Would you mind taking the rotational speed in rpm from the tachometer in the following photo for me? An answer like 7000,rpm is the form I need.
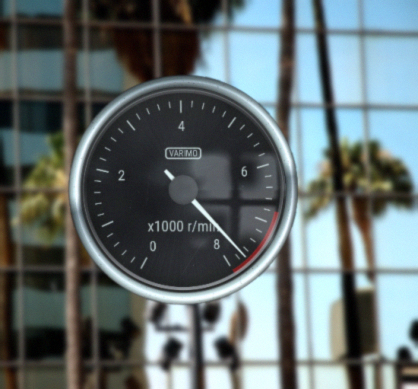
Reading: 7700,rpm
